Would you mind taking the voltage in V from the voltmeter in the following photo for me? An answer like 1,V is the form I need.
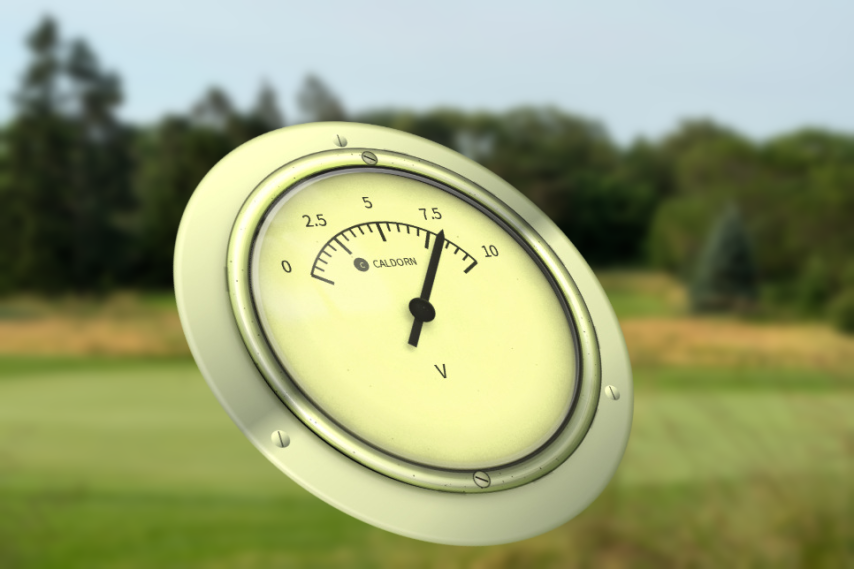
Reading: 8,V
